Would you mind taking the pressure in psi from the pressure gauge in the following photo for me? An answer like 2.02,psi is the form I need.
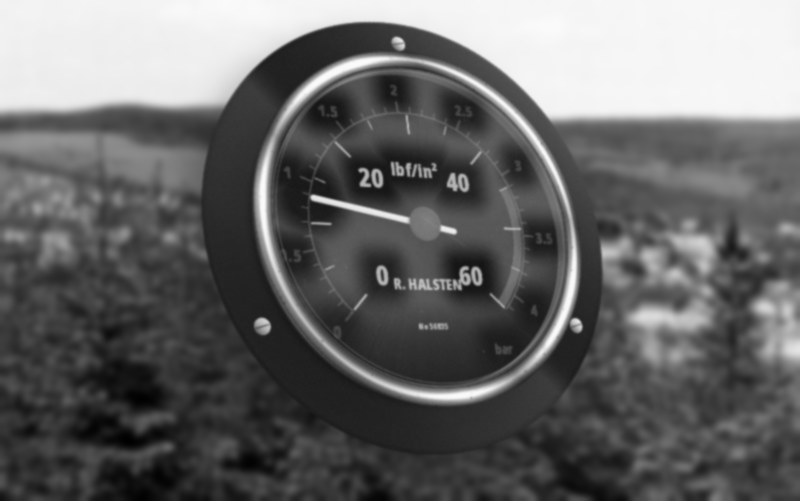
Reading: 12.5,psi
